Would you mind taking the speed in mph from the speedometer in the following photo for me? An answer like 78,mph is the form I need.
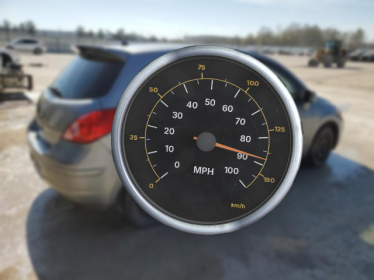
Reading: 87.5,mph
